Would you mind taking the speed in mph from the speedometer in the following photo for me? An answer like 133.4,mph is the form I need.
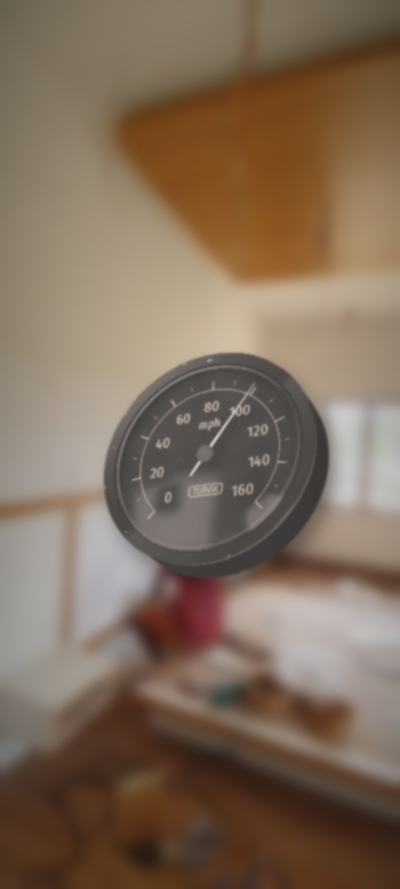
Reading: 100,mph
